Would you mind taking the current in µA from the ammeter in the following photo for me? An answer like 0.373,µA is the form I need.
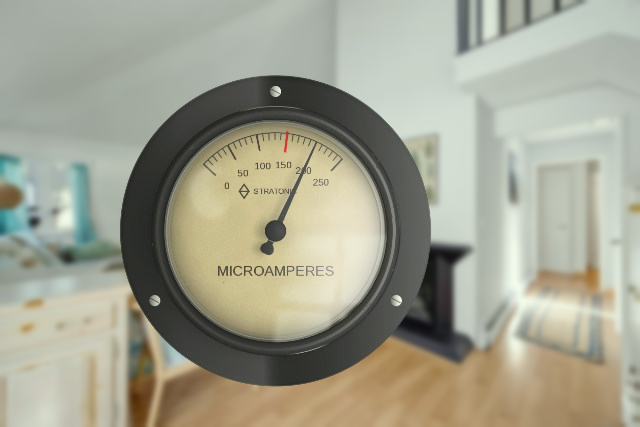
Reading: 200,µA
